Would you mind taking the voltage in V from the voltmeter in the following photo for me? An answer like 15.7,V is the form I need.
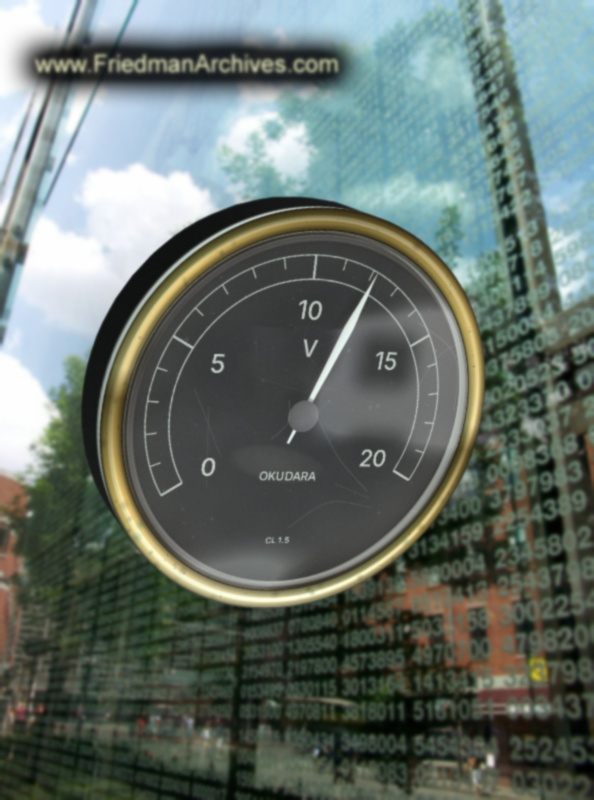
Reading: 12,V
